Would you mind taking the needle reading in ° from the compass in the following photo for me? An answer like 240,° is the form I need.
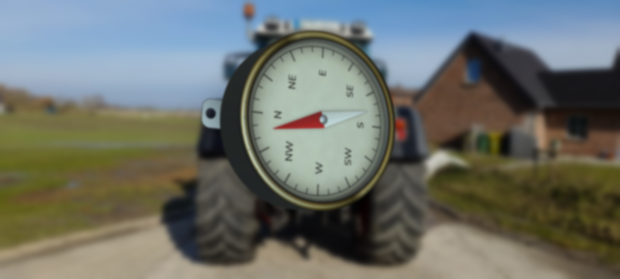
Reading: 345,°
